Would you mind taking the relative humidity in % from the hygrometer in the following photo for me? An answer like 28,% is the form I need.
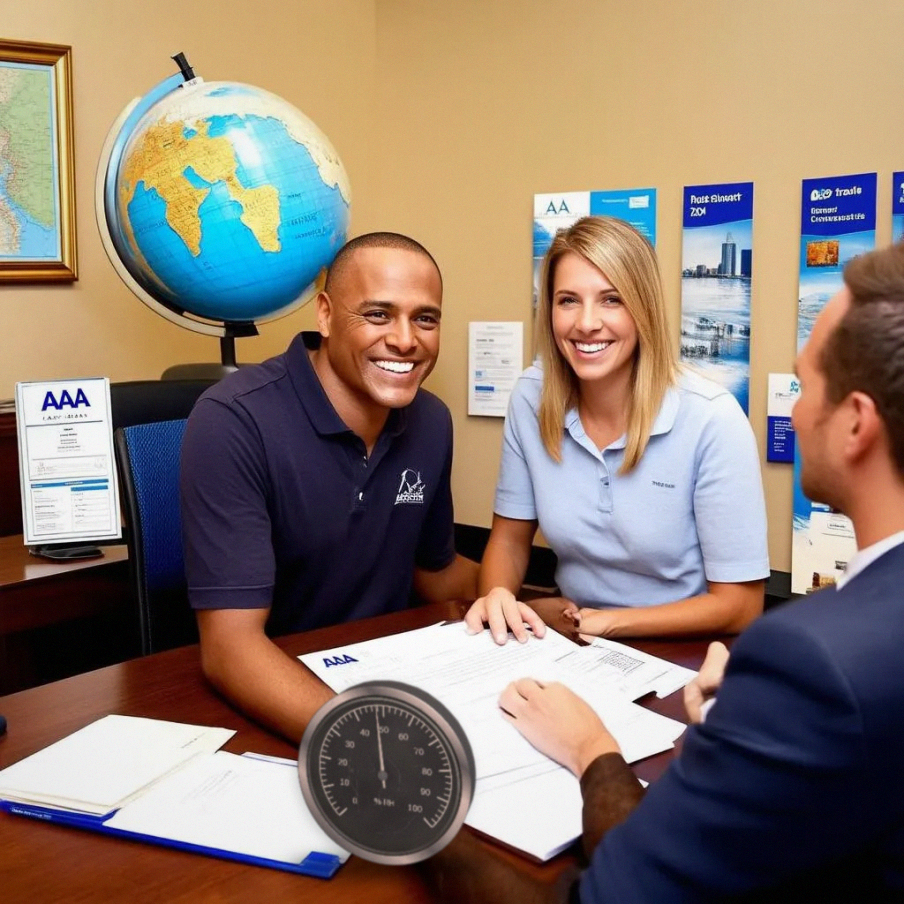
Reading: 48,%
